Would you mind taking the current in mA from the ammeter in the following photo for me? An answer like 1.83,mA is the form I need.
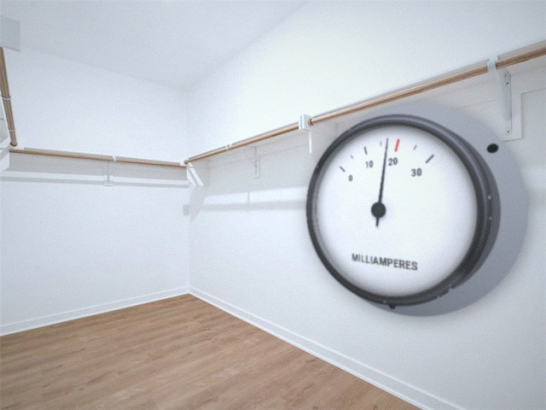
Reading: 17.5,mA
